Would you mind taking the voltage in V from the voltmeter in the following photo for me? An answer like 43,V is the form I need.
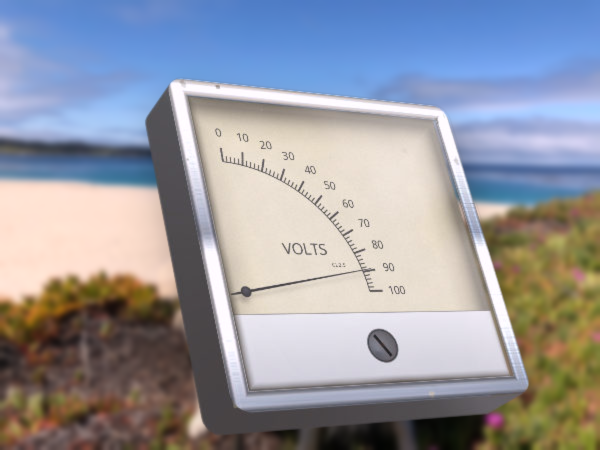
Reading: 90,V
